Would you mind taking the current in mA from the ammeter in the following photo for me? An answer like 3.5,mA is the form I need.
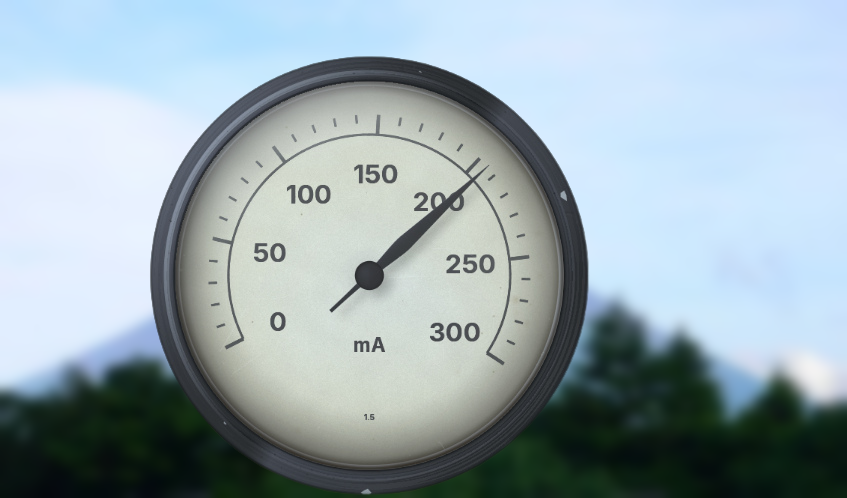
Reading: 205,mA
